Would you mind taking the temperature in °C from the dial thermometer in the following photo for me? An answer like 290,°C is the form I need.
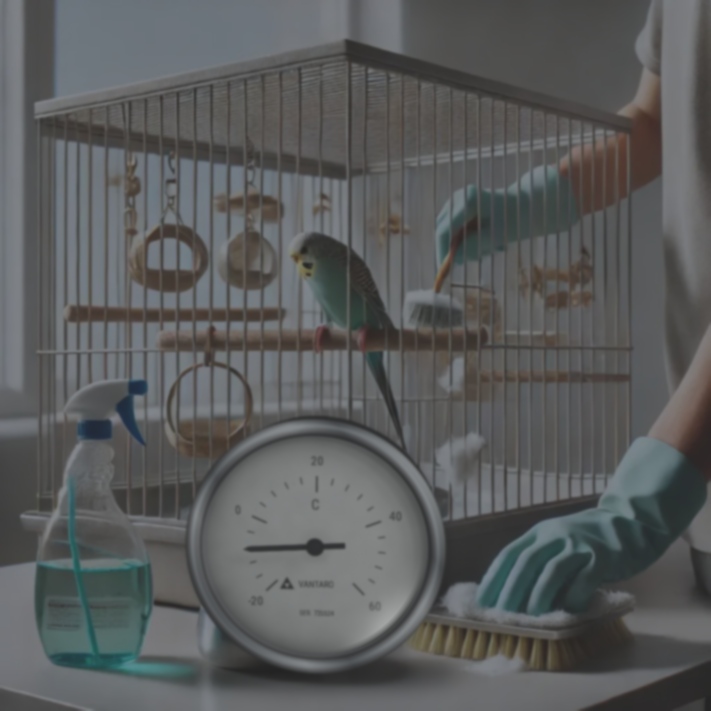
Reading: -8,°C
